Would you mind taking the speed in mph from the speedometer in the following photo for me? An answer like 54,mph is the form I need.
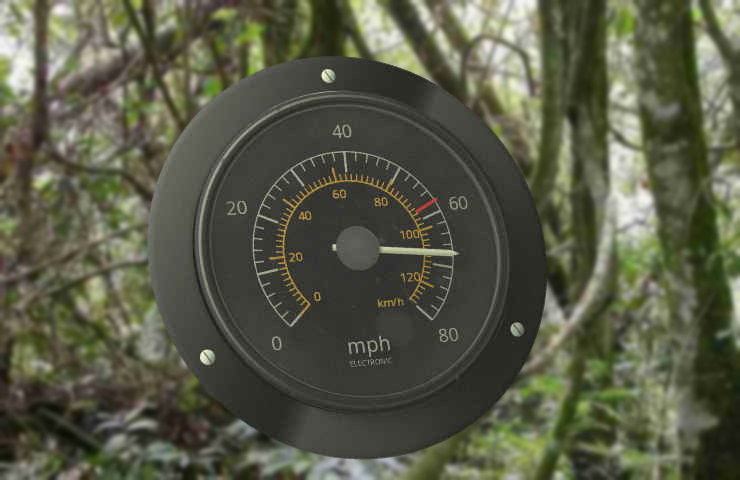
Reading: 68,mph
